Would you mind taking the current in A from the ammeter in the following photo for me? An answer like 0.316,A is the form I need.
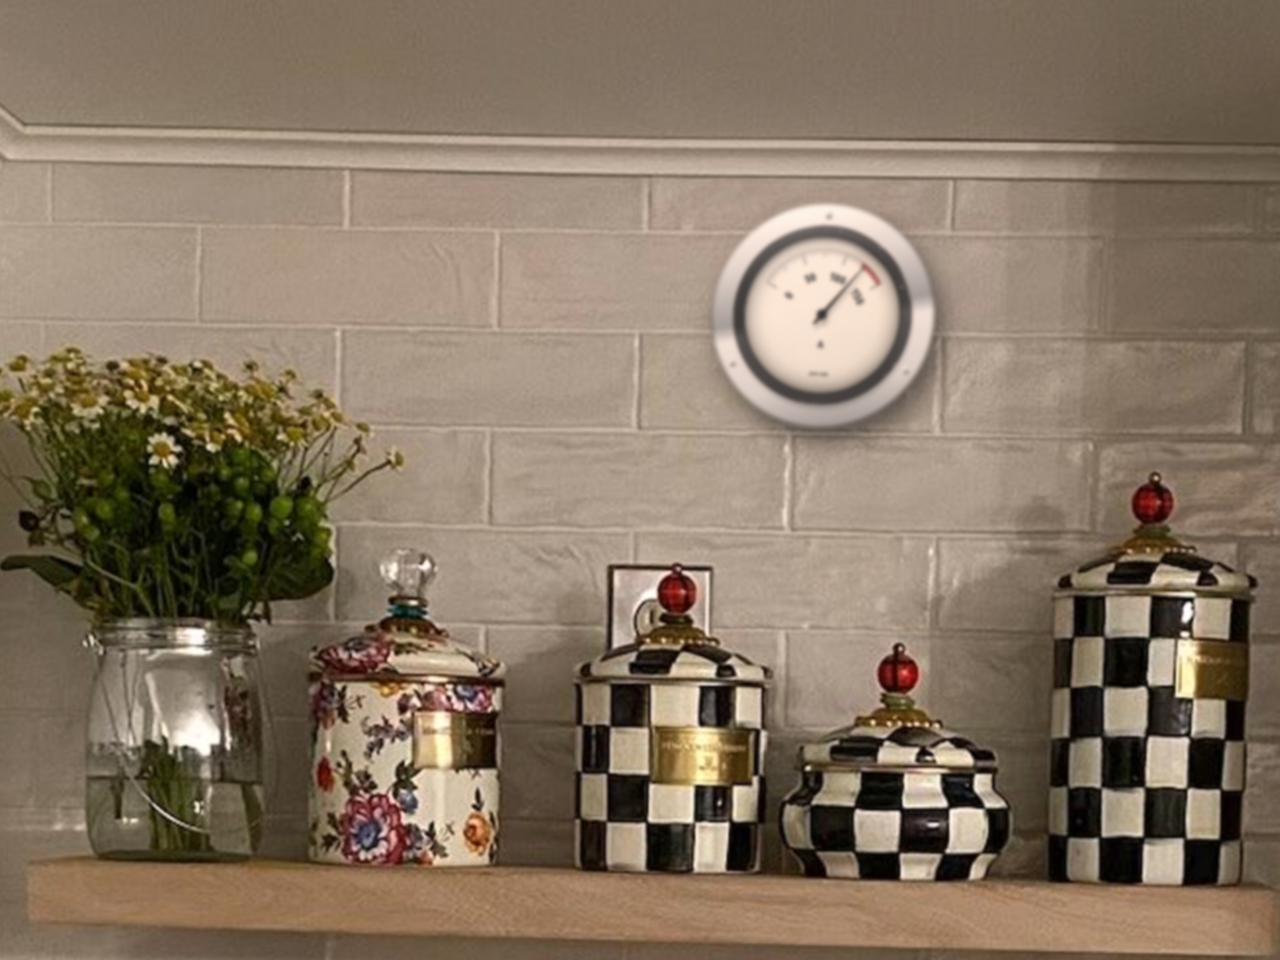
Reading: 125,A
